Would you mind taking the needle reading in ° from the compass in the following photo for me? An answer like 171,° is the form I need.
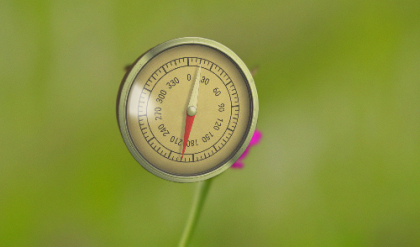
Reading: 195,°
